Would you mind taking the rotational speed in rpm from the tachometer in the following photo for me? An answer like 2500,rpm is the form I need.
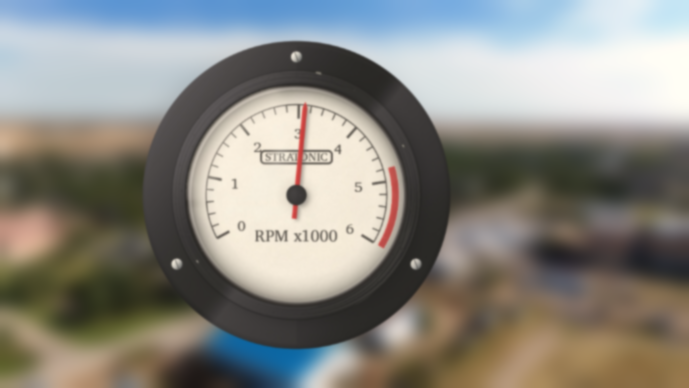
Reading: 3100,rpm
